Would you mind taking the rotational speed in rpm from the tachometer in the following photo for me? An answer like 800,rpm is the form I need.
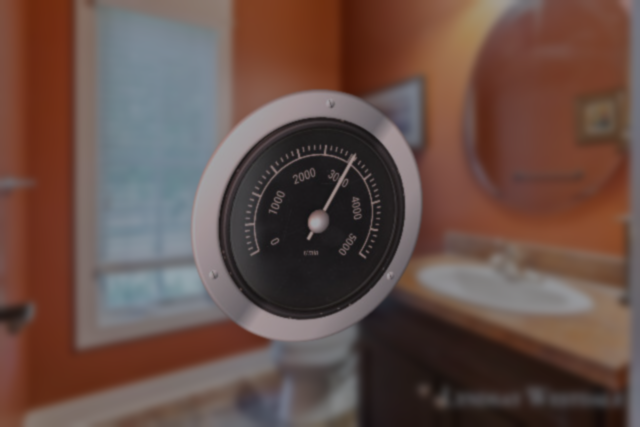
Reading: 3000,rpm
